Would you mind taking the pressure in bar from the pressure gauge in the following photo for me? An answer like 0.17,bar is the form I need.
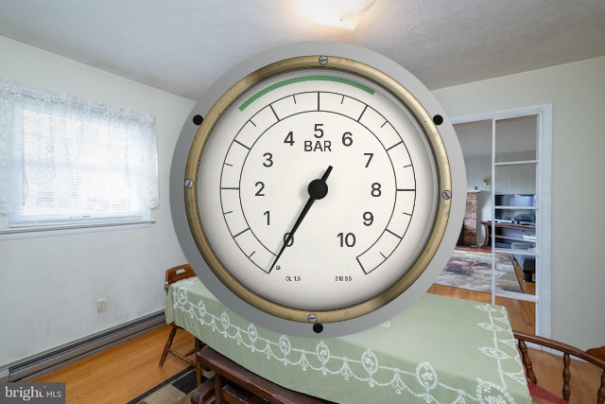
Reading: 0,bar
